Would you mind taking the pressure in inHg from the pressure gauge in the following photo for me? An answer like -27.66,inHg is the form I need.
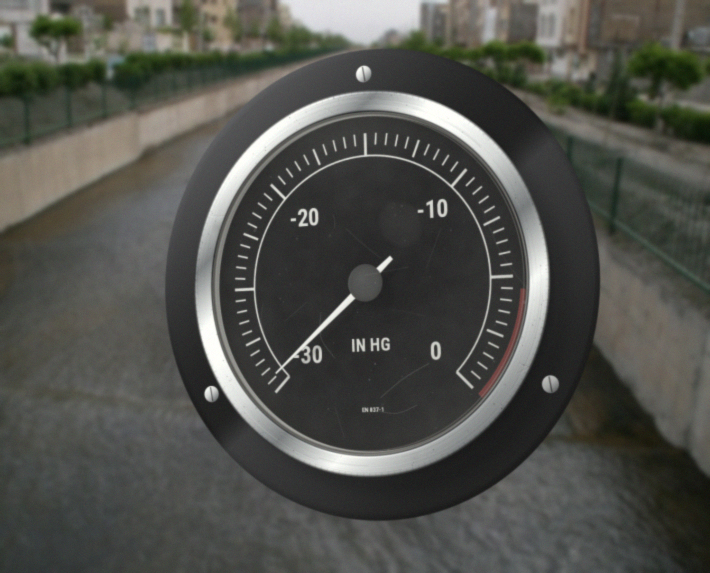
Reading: -29.5,inHg
